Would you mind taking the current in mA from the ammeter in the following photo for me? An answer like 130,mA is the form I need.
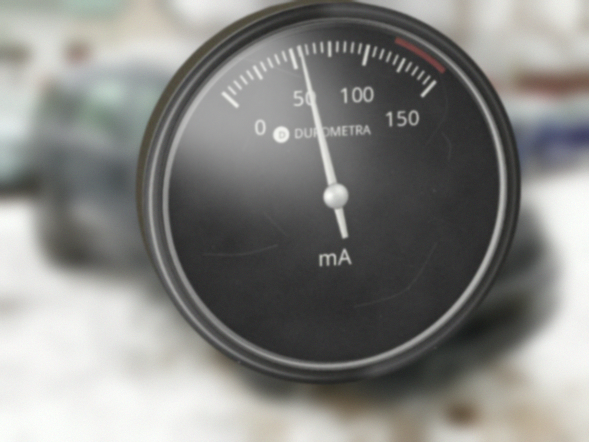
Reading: 55,mA
